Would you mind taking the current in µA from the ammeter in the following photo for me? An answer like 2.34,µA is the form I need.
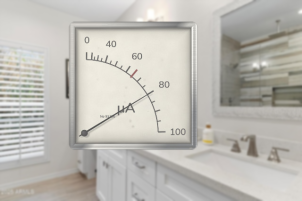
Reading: 80,µA
